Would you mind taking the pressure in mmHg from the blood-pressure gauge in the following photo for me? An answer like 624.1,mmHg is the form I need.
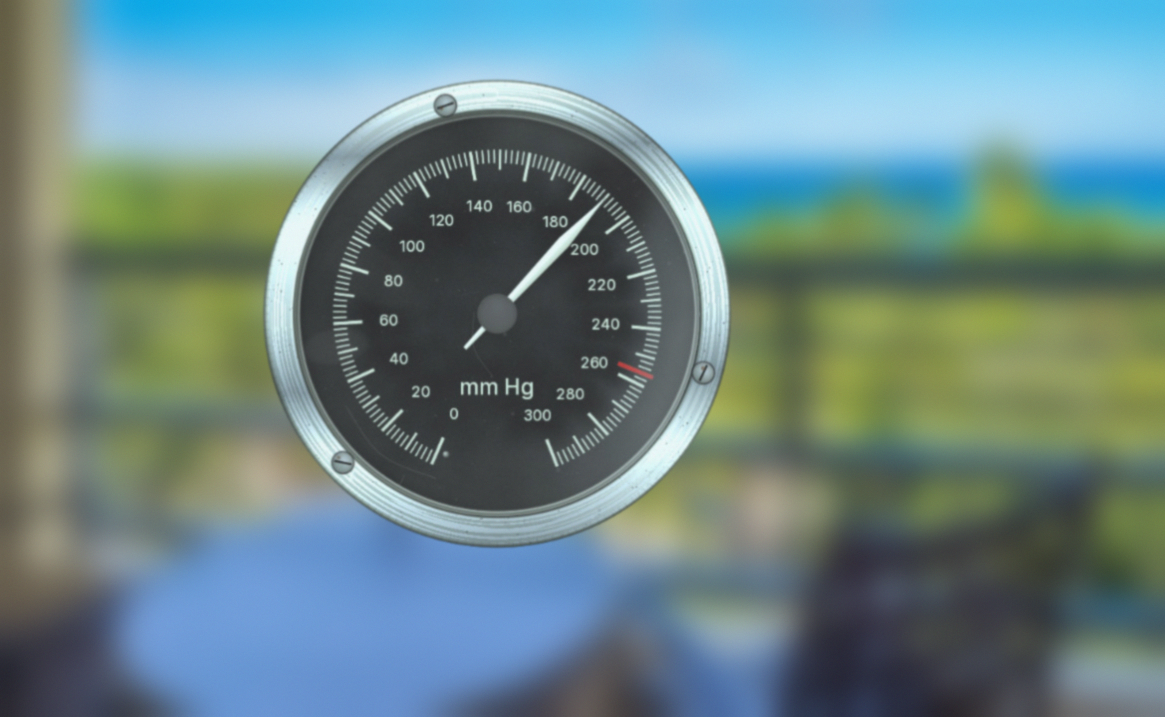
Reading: 190,mmHg
